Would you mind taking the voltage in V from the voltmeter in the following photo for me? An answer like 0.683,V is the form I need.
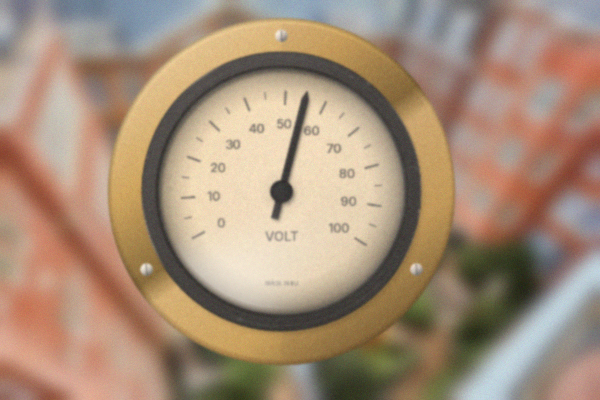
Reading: 55,V
